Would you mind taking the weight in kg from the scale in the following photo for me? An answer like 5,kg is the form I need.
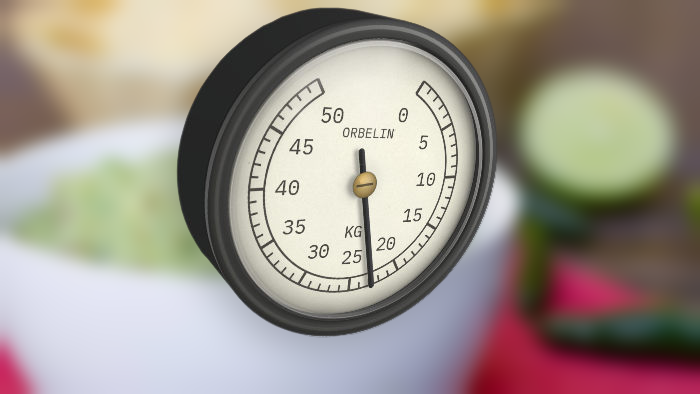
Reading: 23,kg
